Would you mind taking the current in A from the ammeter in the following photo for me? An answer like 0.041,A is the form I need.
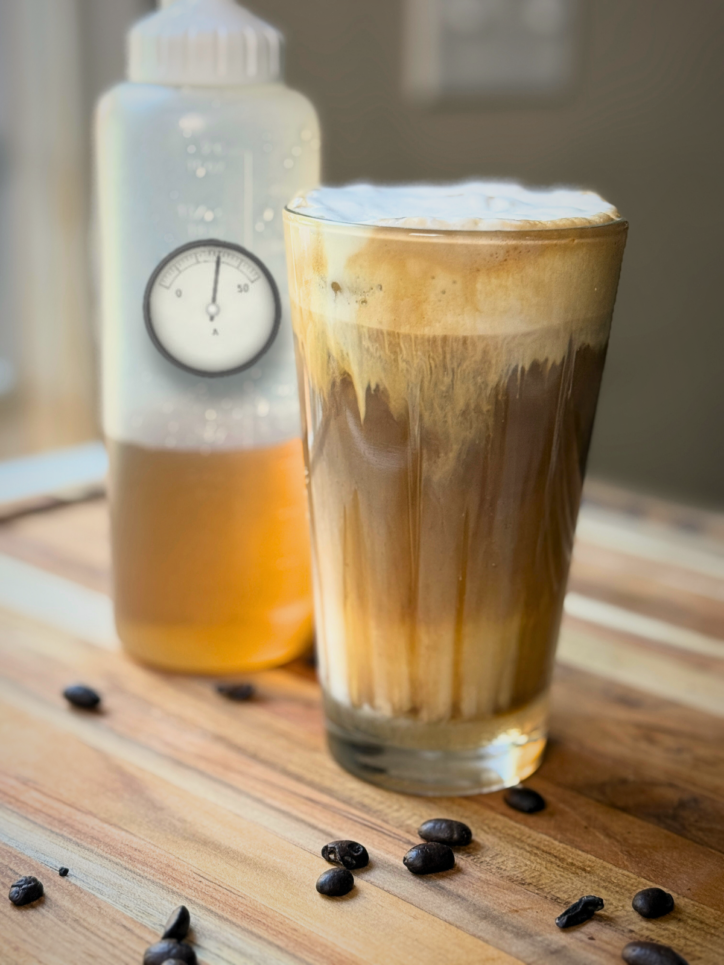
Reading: 30,A
